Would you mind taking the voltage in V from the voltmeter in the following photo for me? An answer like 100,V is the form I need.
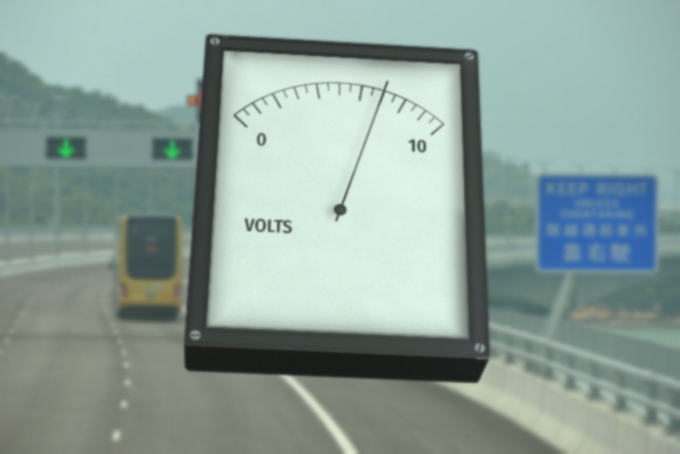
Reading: 7,V
